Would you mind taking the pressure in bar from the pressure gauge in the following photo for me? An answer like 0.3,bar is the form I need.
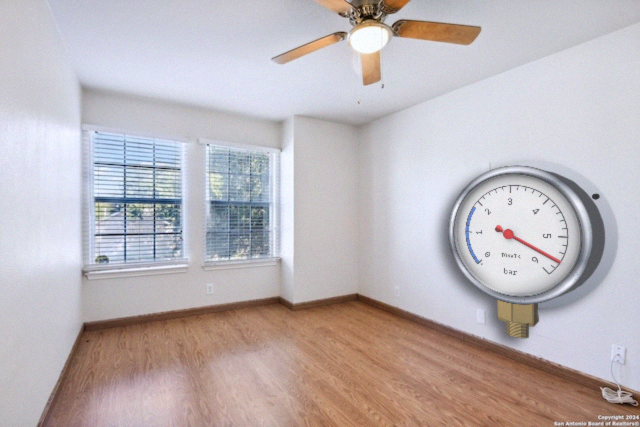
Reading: 5.6,bar
